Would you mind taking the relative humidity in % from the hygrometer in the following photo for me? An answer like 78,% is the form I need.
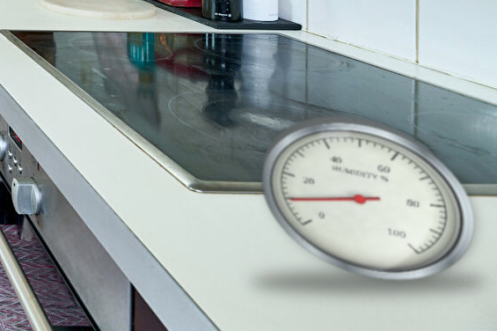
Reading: 10,%
